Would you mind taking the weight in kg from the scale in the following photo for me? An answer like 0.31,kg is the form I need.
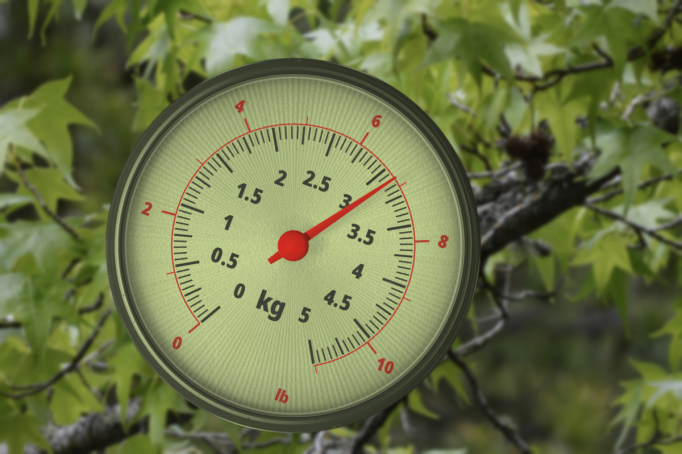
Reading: 3.1,kg
